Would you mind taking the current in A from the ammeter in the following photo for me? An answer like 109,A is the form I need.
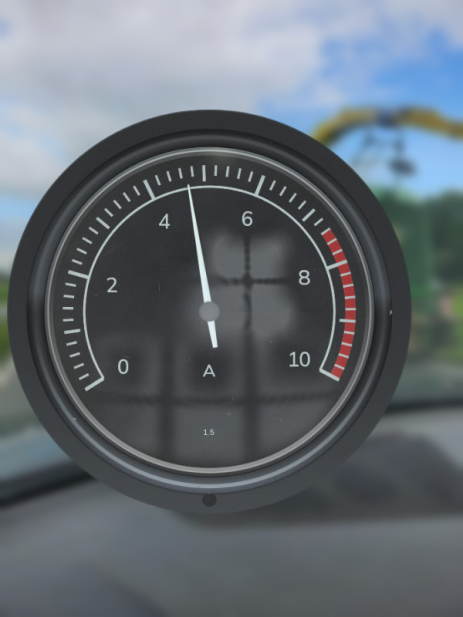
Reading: 4.7,A
